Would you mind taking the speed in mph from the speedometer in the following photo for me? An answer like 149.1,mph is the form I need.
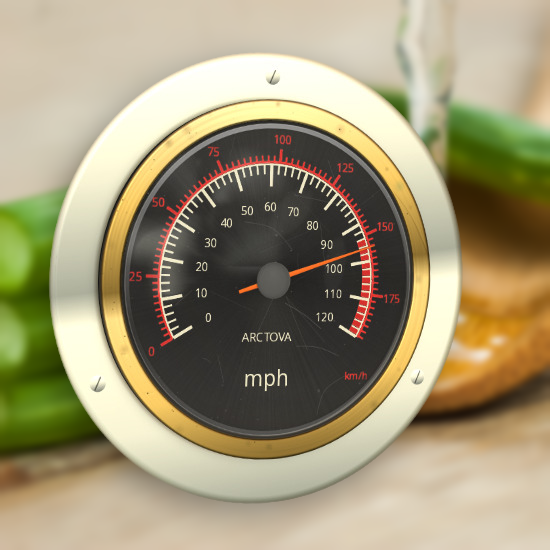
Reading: 96,mph
